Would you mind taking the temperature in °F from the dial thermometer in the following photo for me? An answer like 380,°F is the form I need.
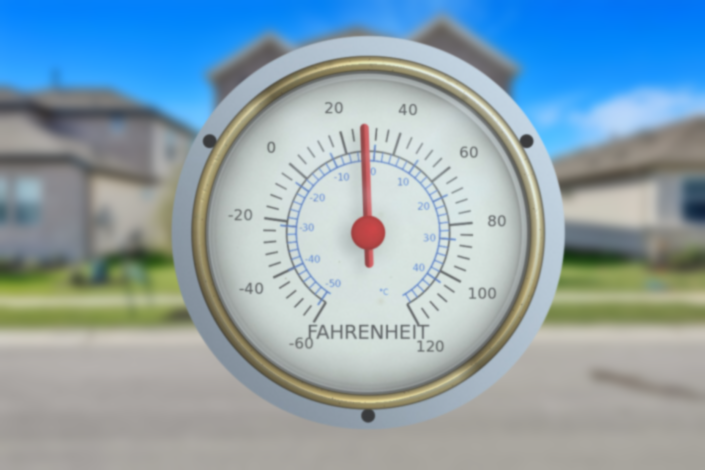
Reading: 28,°F
